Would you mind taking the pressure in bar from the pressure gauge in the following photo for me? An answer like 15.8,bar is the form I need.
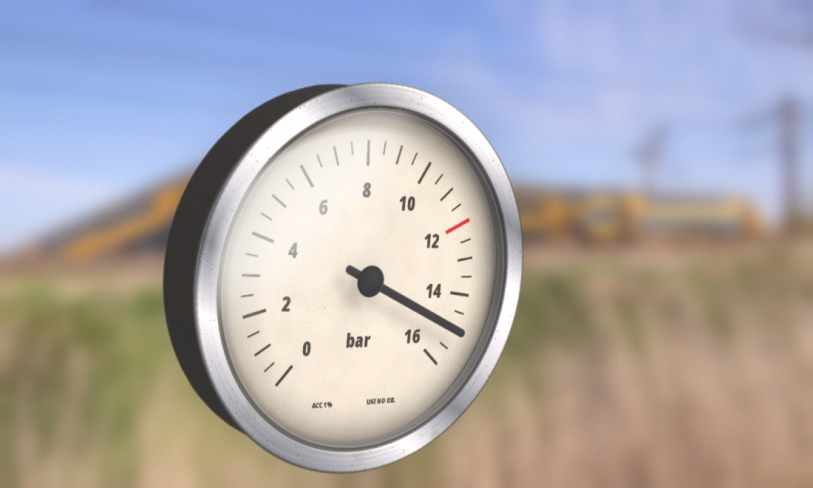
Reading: 15,bar
